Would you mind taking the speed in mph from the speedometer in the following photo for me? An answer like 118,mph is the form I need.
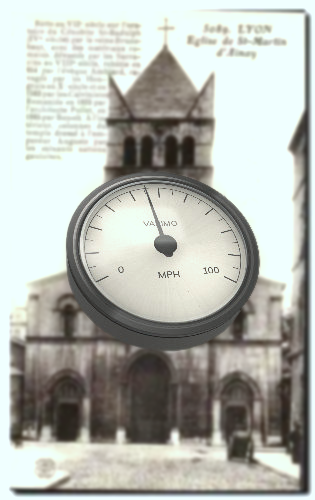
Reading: 45,mph
